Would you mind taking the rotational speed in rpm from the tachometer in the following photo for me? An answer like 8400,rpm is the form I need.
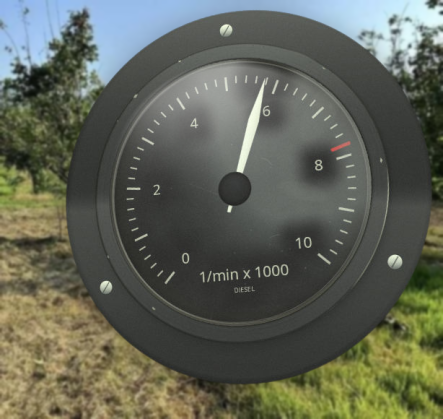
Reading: 5800,rpm
